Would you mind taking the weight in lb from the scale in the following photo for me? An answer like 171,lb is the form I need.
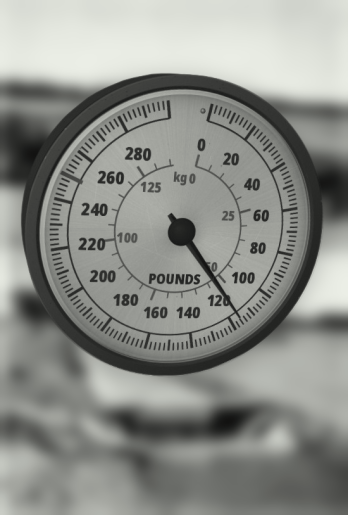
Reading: 116,lb
